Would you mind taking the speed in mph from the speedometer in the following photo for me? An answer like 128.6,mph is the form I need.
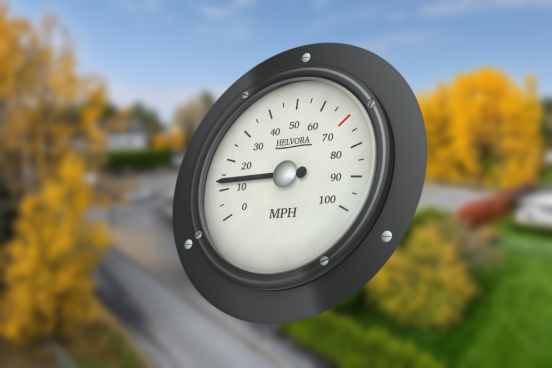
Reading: 12.5,mph
